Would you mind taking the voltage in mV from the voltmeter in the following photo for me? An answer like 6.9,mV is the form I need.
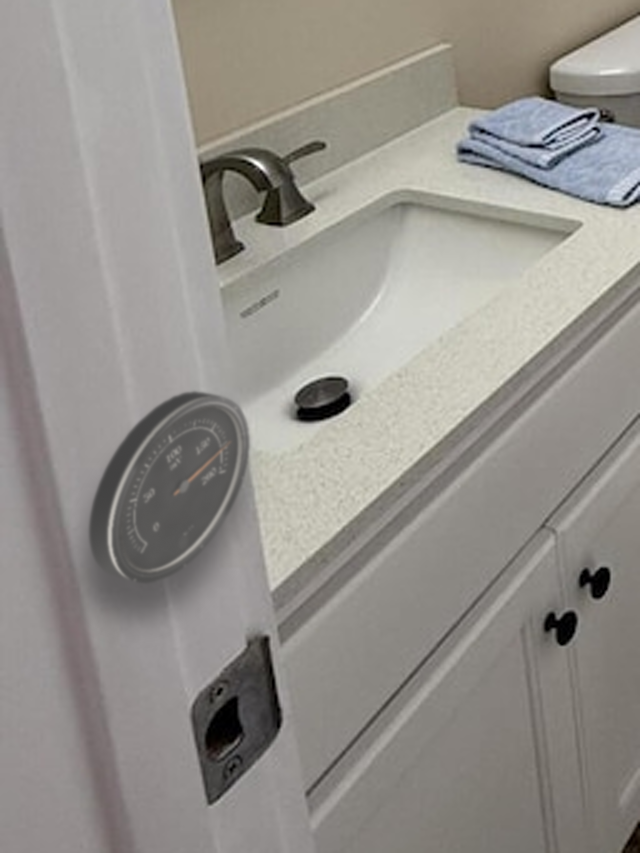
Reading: 175,mV
